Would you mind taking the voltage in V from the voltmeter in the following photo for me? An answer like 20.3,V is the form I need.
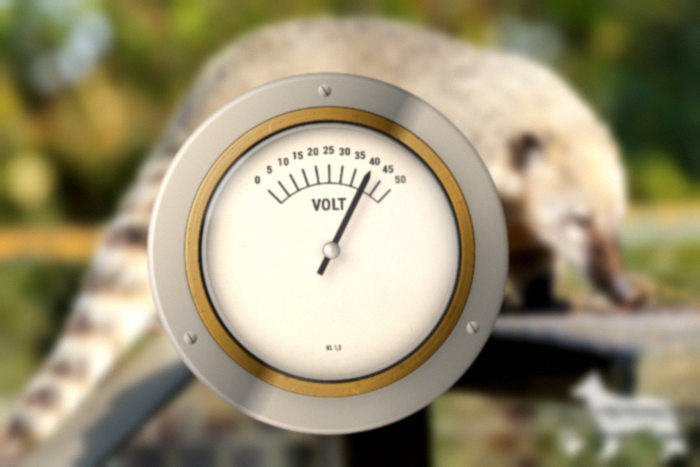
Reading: 40,V
